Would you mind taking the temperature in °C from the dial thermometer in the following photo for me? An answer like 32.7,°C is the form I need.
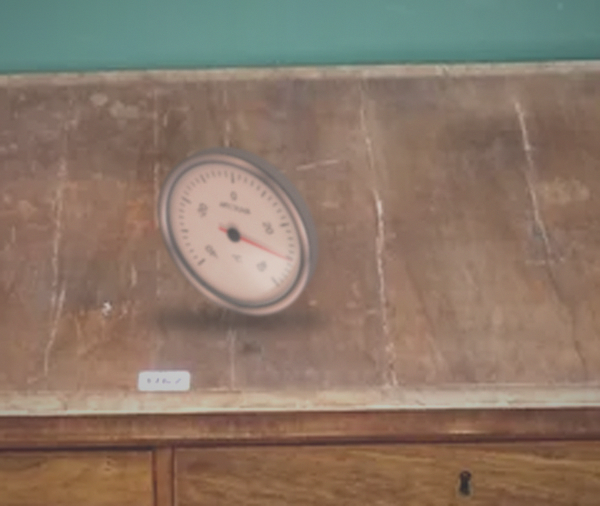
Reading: 30,°C
